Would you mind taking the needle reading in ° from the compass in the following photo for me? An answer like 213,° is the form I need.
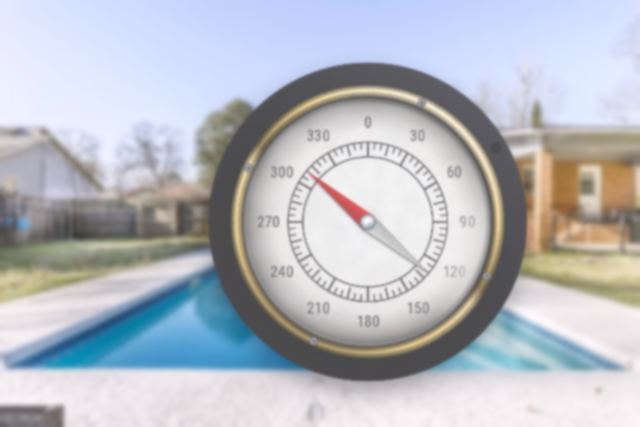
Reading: 310,°
